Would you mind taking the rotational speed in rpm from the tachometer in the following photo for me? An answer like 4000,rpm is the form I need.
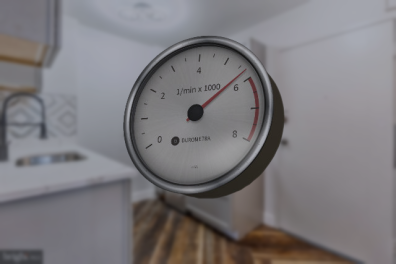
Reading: 5750,rpm
